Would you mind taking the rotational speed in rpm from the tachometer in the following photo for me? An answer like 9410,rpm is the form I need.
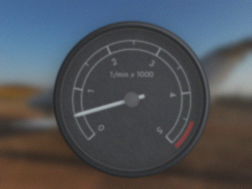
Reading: 500,rpm
